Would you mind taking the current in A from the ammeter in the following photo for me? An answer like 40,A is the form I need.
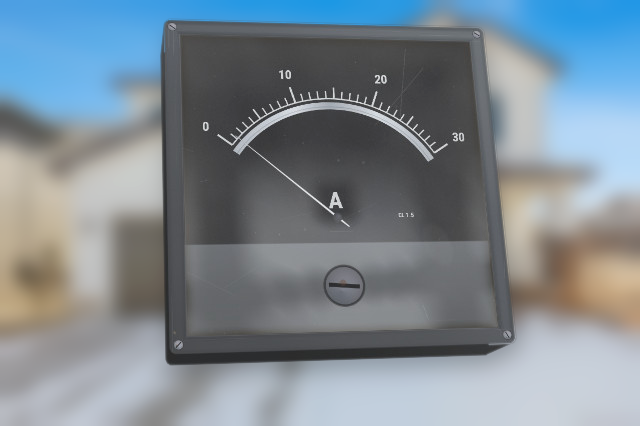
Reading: 1,A
